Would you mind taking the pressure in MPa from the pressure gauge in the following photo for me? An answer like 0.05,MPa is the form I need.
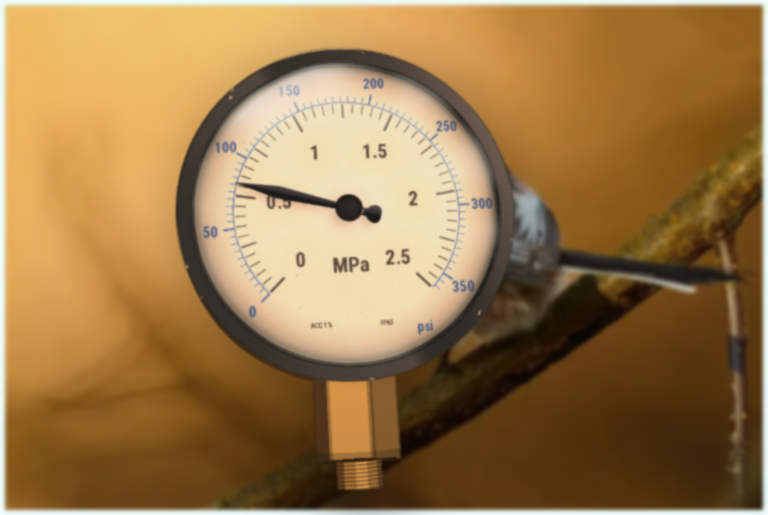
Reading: 0.55,MPa
